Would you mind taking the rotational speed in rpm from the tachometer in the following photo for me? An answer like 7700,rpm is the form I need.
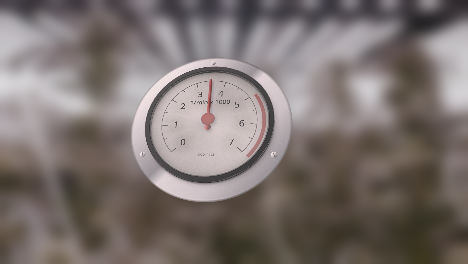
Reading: 3500,rpm
